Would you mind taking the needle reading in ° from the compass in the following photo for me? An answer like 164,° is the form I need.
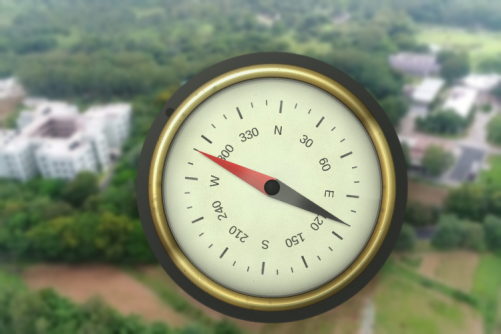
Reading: 290,°
